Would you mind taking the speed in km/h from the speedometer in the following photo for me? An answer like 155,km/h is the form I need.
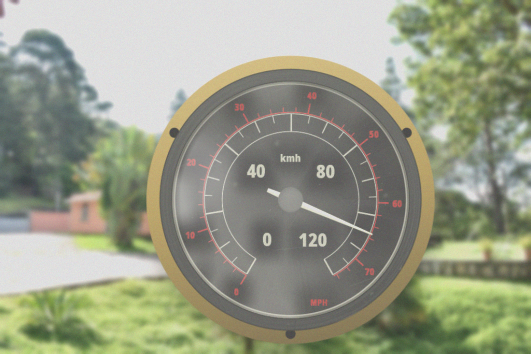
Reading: 105,km/h
